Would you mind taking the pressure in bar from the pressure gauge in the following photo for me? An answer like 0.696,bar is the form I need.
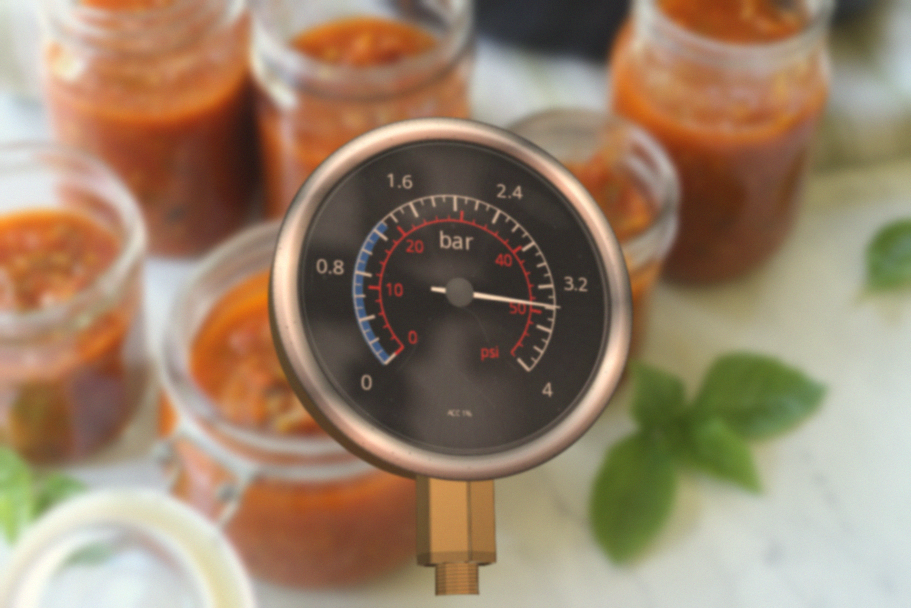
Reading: 3.4,bar
